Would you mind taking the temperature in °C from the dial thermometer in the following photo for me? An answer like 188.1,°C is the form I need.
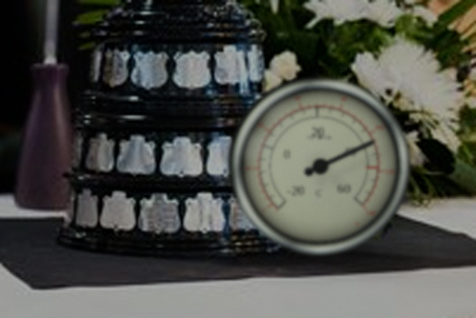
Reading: 40,°C
